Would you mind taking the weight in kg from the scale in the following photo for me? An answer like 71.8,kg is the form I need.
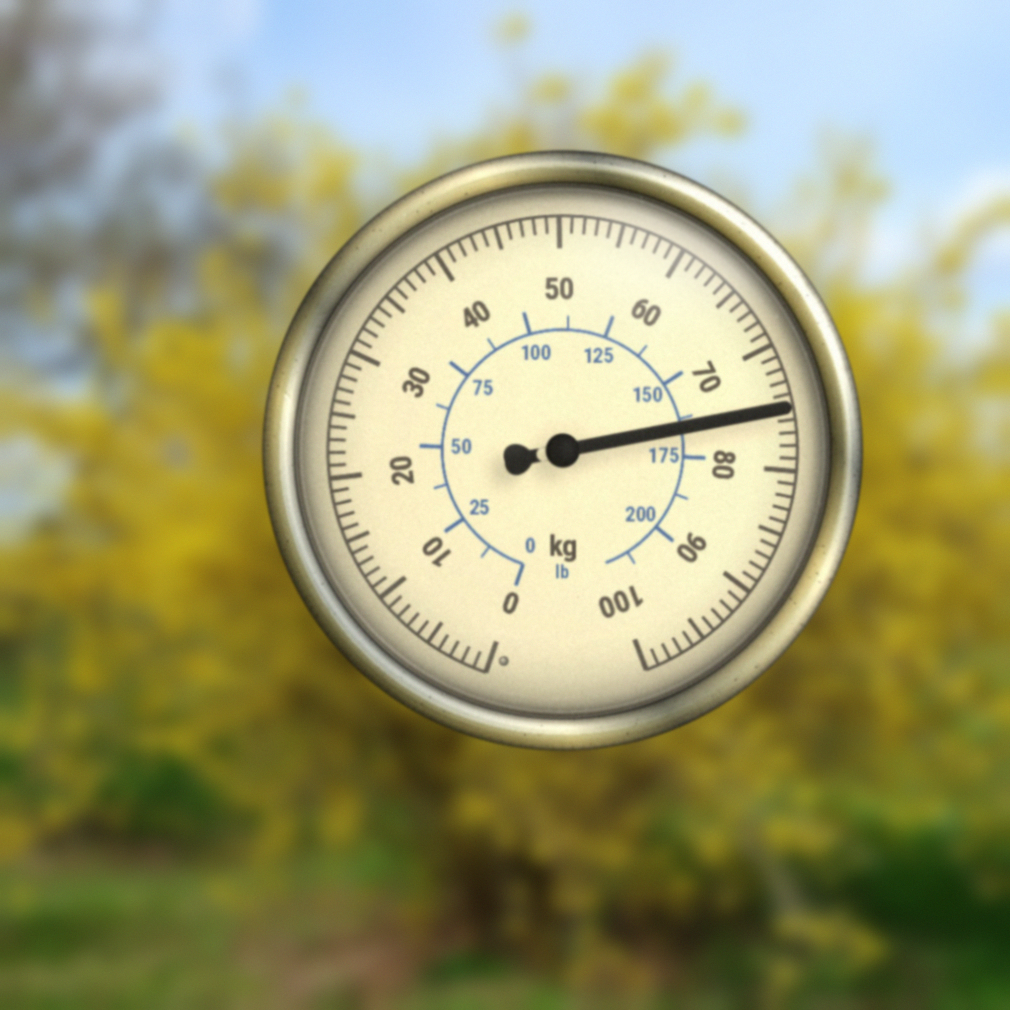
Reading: 75,kg
